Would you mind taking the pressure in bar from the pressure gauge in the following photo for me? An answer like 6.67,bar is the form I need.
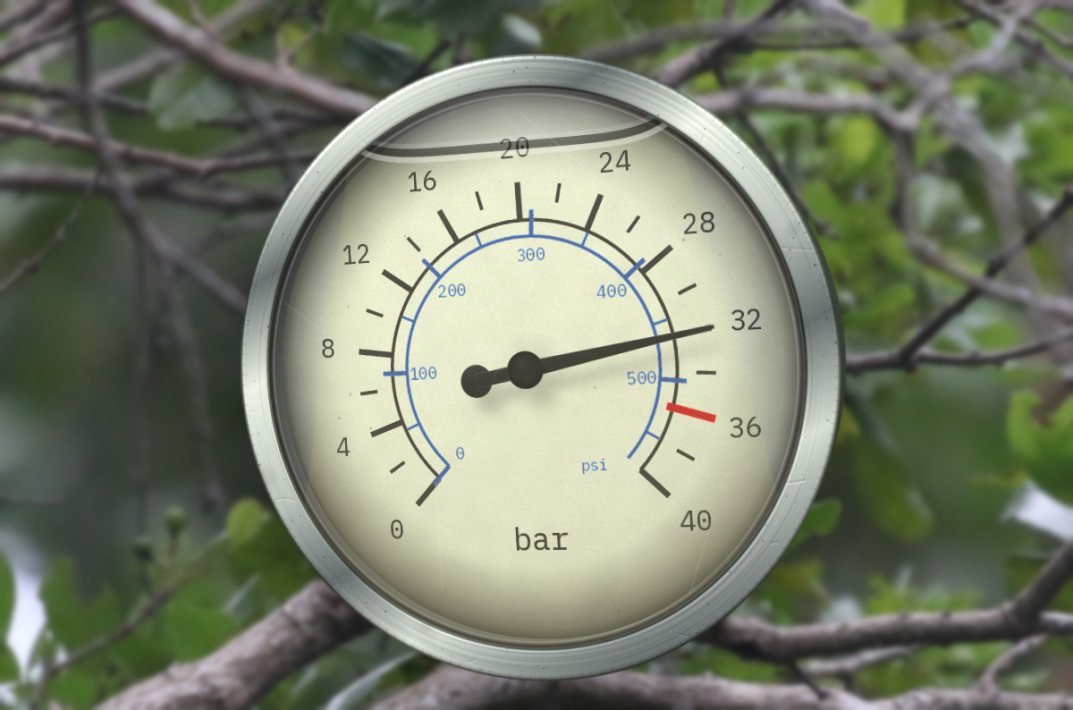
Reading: 32,bar
